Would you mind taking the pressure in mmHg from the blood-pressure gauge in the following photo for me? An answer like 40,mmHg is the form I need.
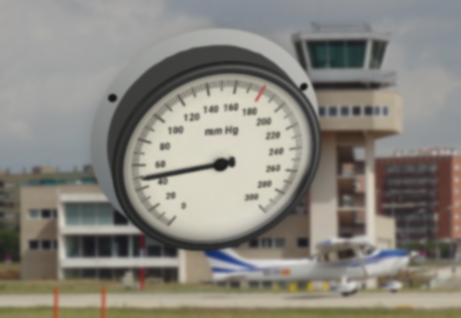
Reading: 50,mmHg
